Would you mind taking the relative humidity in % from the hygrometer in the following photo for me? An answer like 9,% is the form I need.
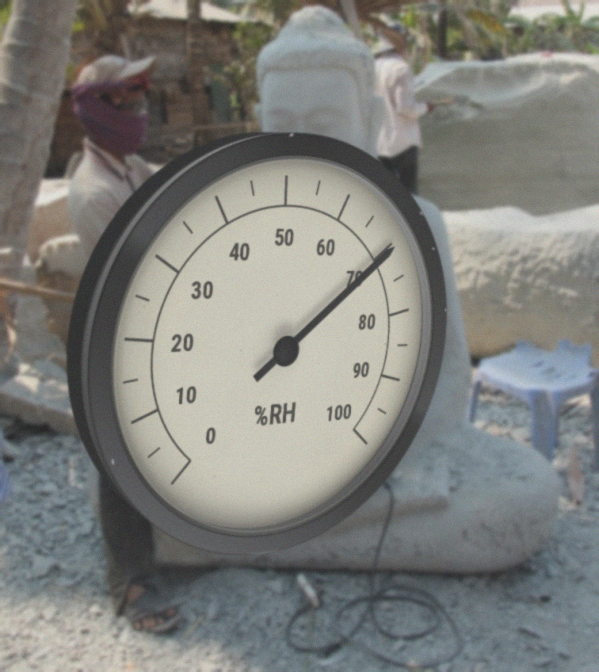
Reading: 70,%
